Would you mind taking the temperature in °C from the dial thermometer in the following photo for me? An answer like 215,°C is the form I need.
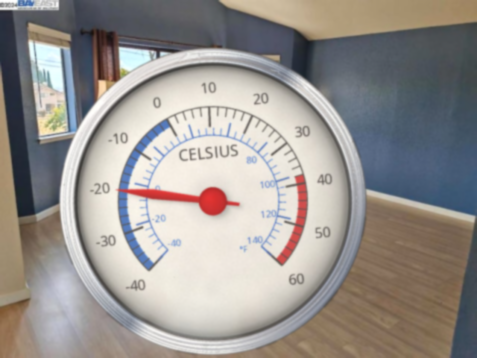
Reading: -20,°C
